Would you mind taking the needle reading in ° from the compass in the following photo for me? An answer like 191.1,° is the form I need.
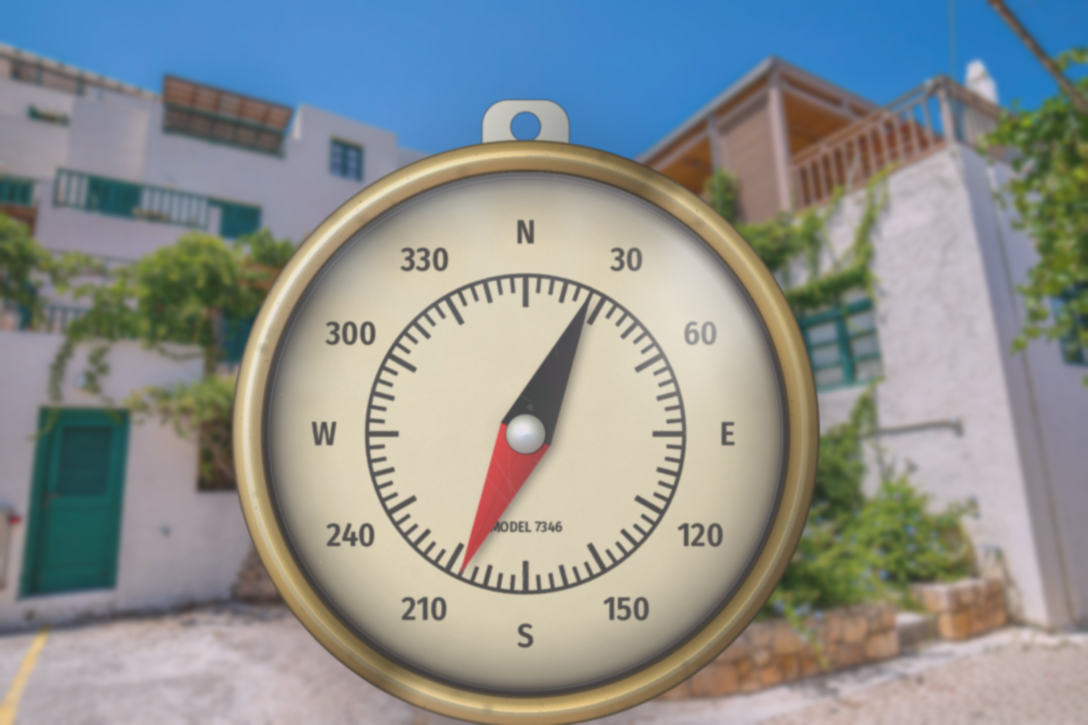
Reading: 205,°
